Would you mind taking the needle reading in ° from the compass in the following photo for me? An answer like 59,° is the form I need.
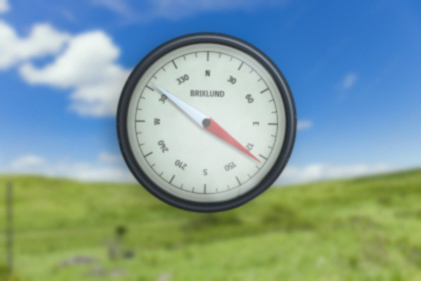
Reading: 125,°
